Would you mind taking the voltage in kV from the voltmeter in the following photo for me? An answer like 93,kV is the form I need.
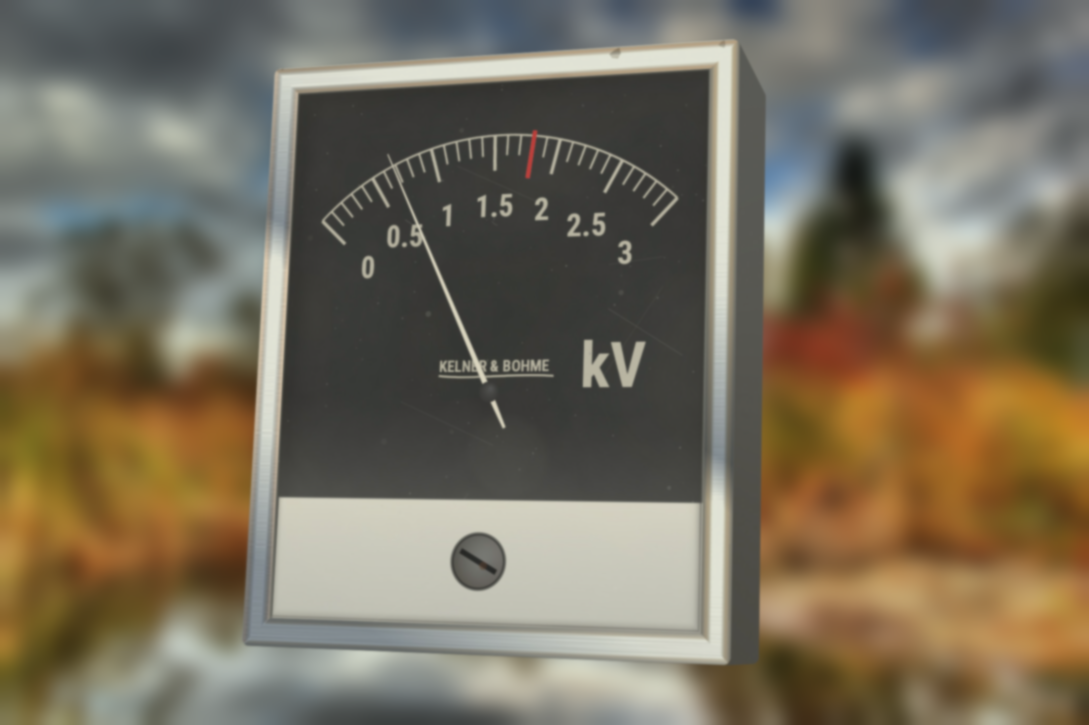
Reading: 0.7,kV
